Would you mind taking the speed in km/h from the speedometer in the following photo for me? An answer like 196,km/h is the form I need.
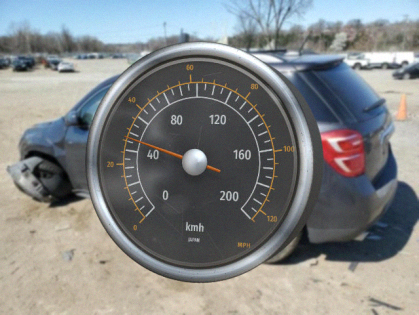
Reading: 47.5,km/h
